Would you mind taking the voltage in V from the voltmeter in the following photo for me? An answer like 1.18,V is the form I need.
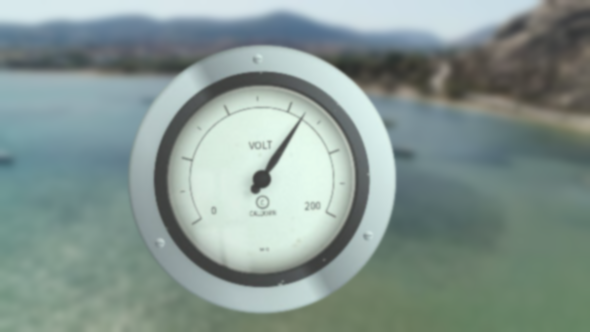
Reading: 130,V
